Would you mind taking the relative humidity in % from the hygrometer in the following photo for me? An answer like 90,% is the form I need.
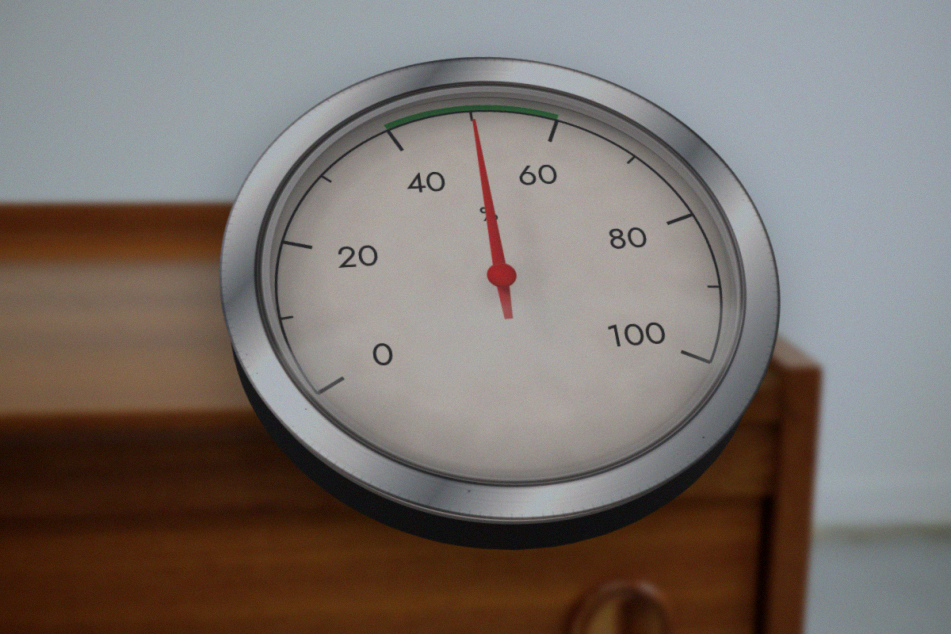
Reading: 50,%
